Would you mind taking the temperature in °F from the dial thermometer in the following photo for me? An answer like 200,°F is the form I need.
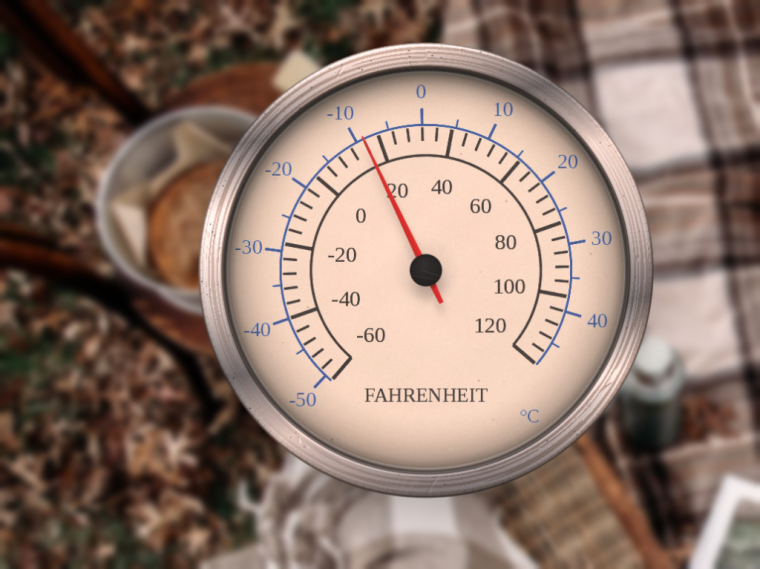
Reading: 16,°F
